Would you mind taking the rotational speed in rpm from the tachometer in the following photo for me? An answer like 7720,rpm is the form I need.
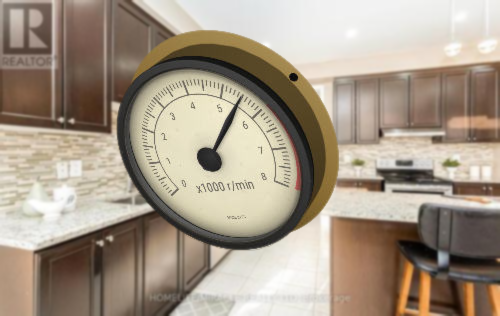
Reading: 5500,rpm
